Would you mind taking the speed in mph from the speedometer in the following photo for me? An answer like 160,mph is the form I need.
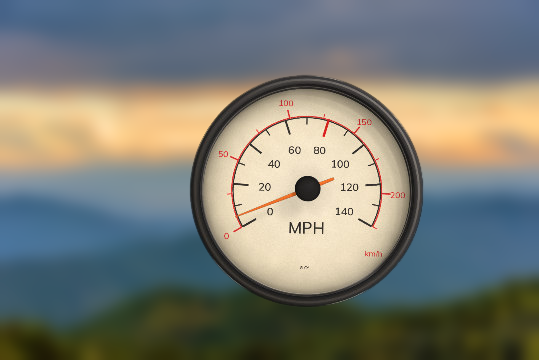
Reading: 5,mph
